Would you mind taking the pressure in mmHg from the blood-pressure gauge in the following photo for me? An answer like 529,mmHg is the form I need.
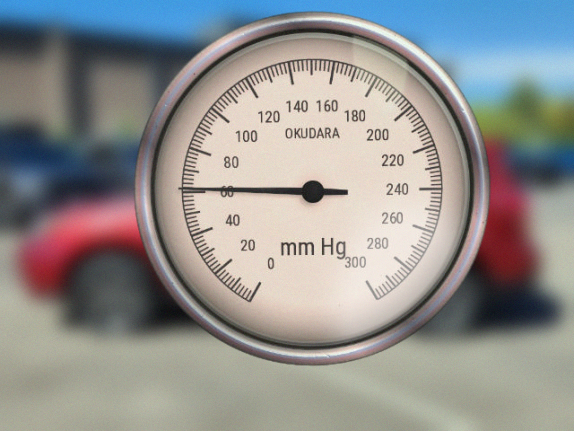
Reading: 62,mmHg
